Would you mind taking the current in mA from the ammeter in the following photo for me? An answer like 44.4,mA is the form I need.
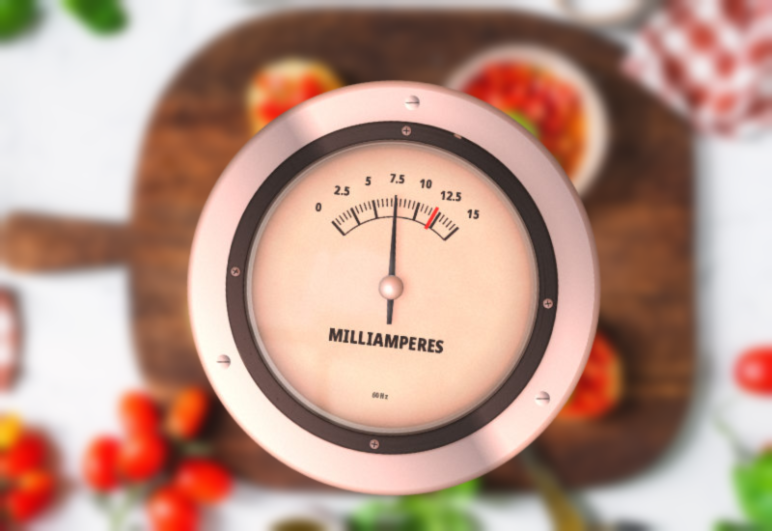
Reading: 7.5,mA
